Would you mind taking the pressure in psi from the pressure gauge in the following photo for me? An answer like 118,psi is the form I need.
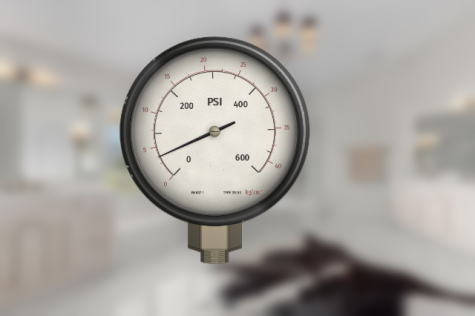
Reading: 50,psi
